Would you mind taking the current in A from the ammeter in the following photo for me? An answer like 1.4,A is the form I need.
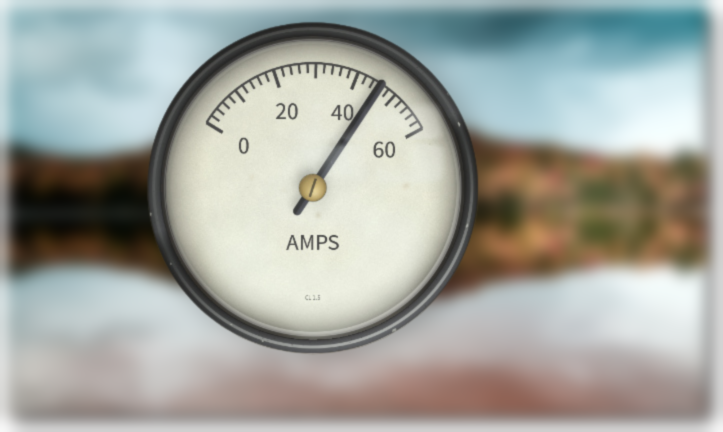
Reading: 46,A
